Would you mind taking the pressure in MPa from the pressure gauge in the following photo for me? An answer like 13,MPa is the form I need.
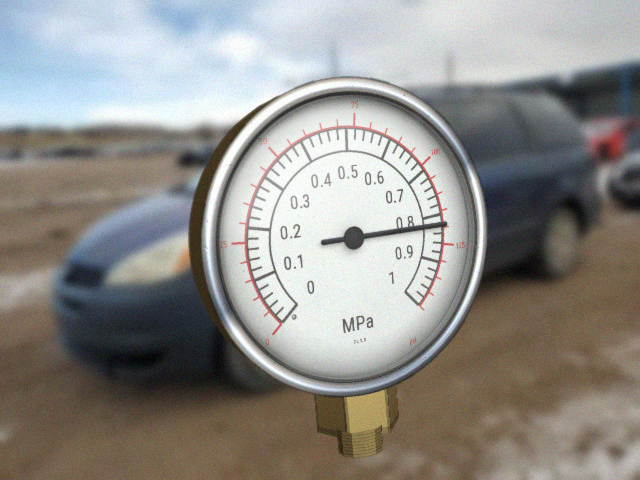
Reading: 0.82,MPa
